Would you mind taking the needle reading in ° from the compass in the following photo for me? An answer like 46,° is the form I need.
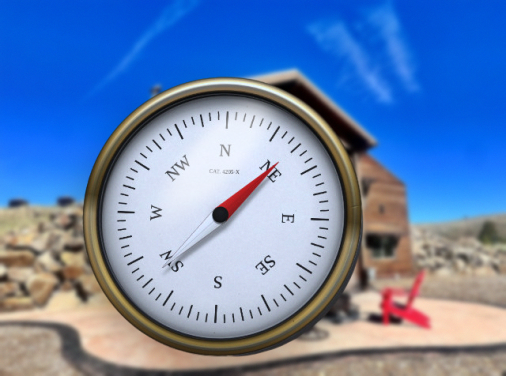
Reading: 45,°
